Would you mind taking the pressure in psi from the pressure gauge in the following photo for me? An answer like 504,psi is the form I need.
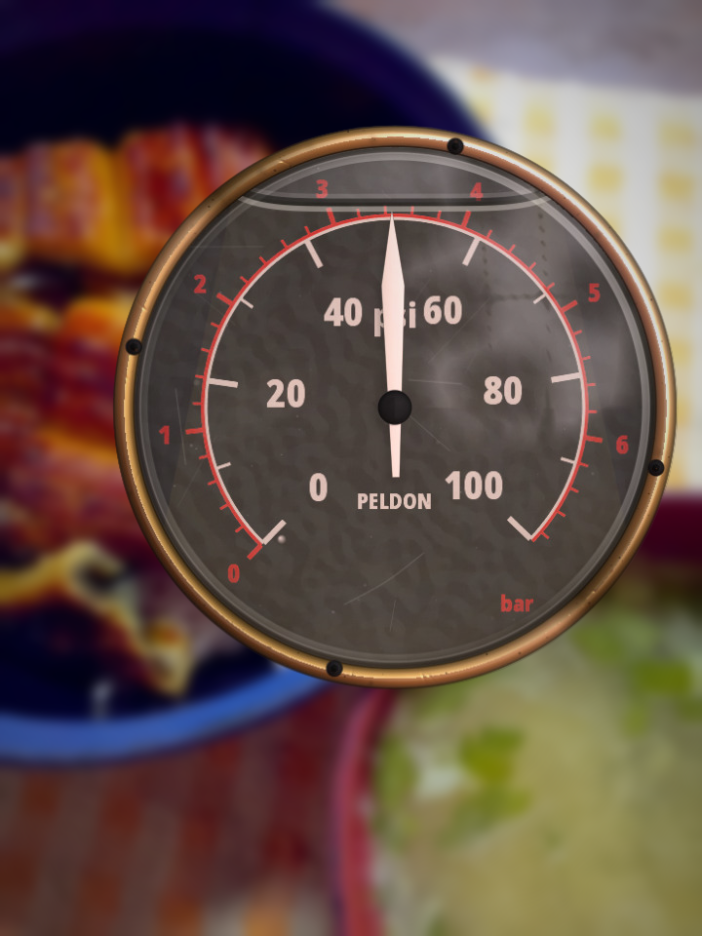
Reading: 50,psi
